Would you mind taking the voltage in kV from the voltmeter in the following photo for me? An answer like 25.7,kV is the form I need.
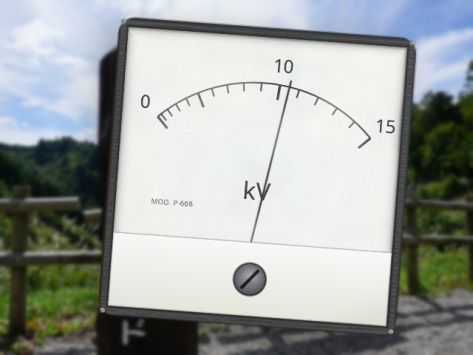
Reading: 10.5,kV
